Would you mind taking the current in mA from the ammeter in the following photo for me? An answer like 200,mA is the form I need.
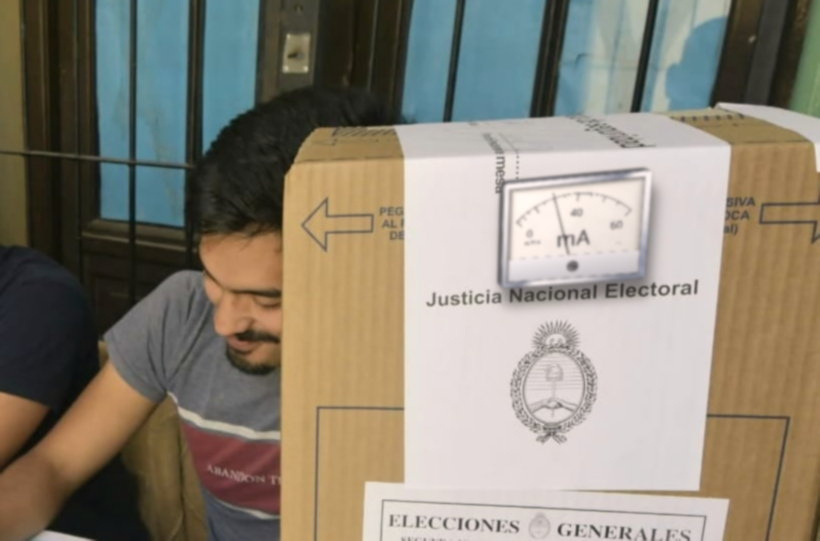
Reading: 30,mA
